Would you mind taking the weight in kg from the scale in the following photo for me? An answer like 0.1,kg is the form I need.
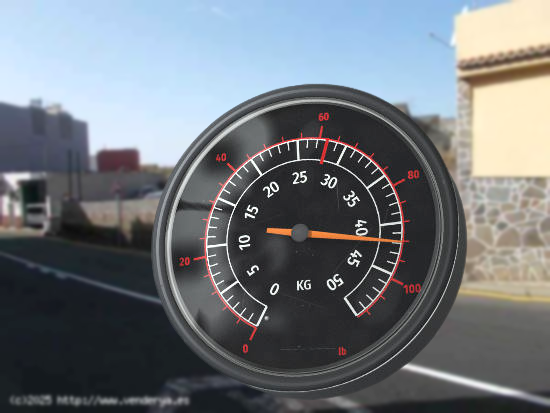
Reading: 42,kg
